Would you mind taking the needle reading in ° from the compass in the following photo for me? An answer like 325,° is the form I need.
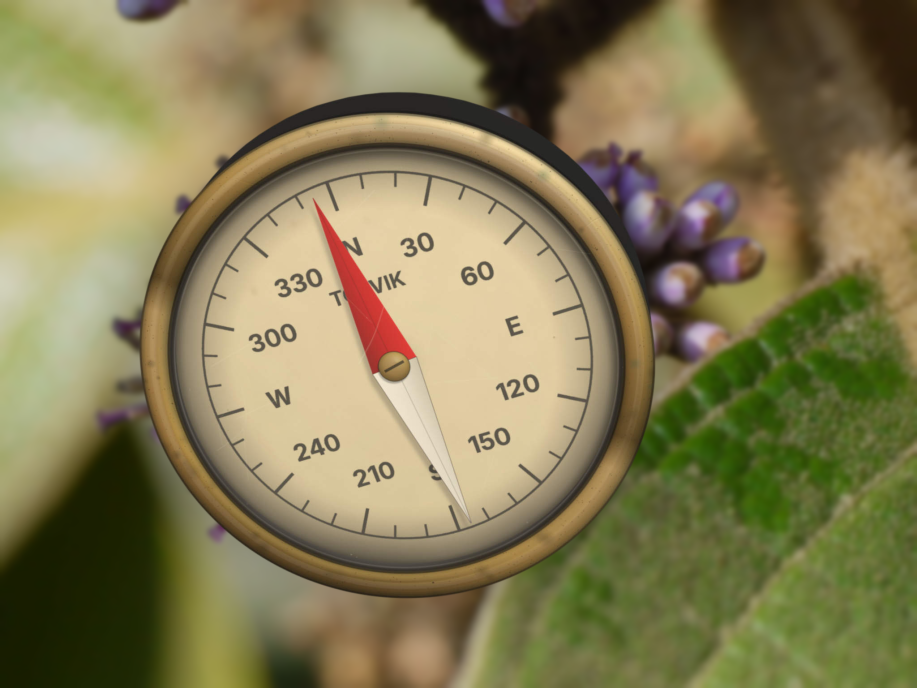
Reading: 355,°
